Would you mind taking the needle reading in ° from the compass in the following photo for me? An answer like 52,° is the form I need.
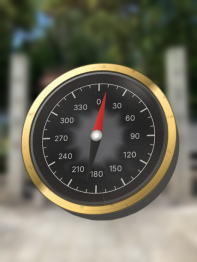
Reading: 10,°
